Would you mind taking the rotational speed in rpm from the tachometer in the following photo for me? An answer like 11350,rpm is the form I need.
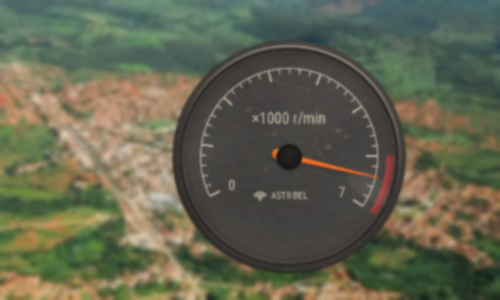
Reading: 6400,rpm
